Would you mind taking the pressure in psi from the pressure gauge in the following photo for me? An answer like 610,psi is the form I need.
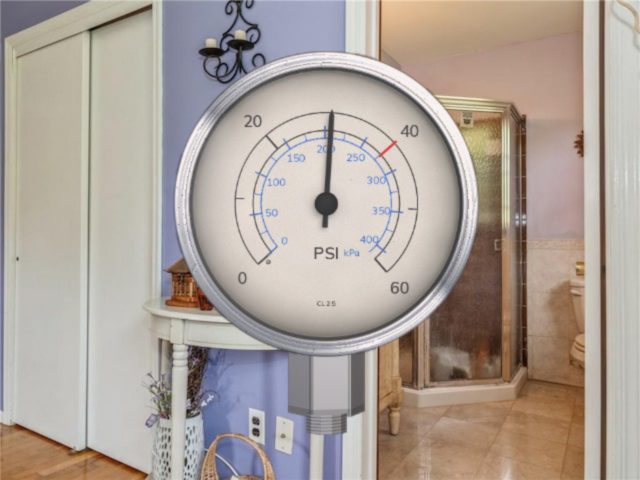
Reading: 30,psi
